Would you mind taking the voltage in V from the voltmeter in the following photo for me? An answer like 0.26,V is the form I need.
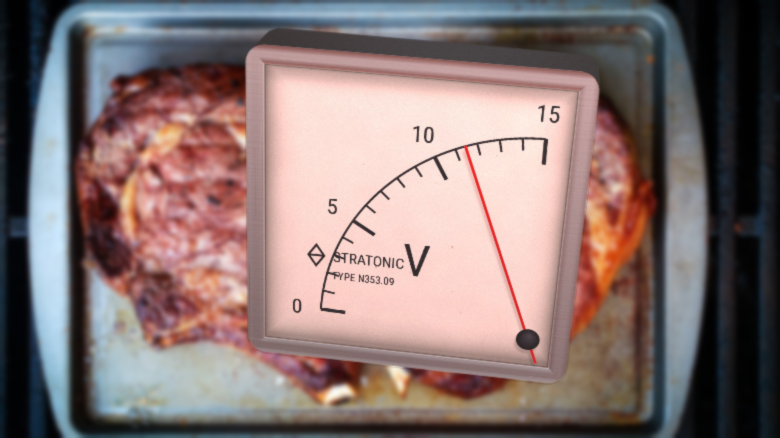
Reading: 11.5,V
